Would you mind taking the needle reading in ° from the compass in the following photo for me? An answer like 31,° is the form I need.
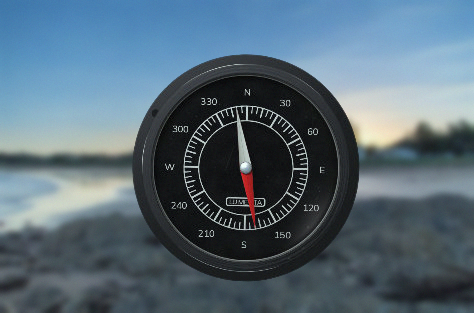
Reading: 170,°
